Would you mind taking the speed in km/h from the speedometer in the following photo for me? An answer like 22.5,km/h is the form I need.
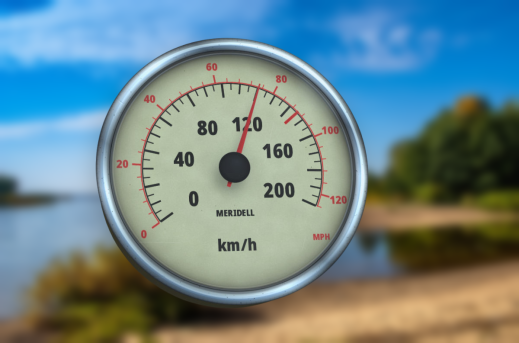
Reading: 120,km/h
